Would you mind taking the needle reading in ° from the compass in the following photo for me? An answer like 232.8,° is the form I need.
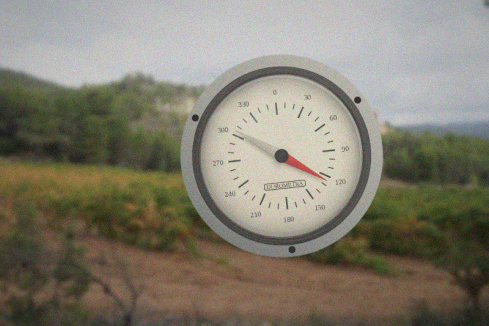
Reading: 125,°
